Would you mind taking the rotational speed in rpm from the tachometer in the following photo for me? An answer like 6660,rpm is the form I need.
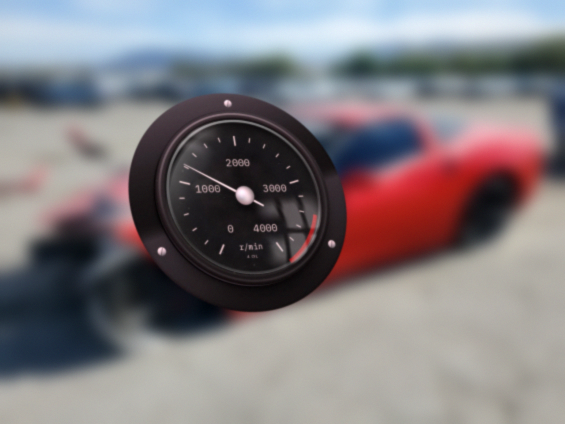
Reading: 1200,rpm
